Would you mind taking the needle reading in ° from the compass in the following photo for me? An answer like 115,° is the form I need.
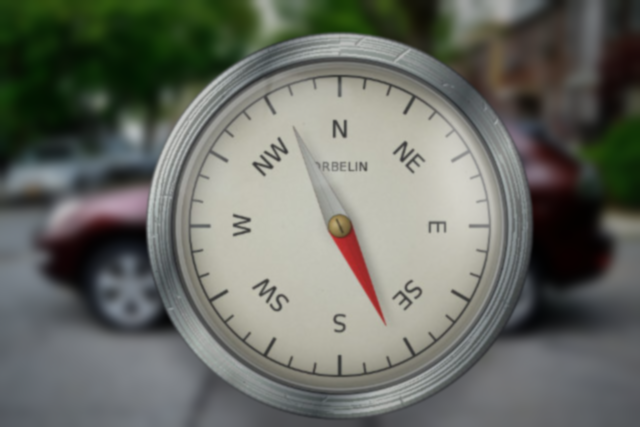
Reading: 155,°
